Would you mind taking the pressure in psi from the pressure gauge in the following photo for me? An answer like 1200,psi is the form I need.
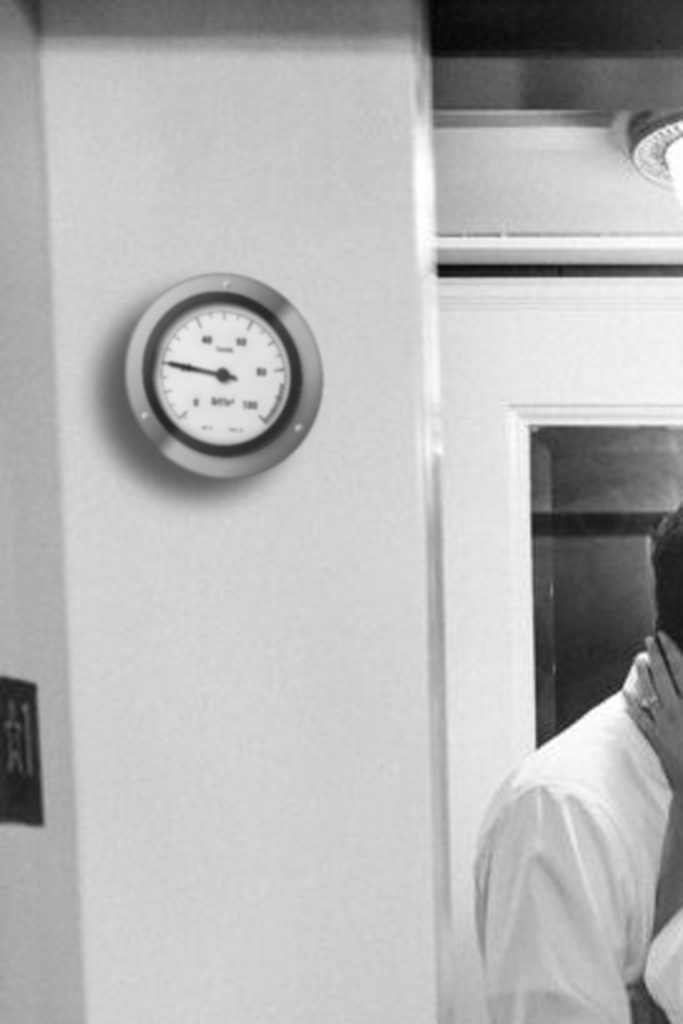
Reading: 20,psi
